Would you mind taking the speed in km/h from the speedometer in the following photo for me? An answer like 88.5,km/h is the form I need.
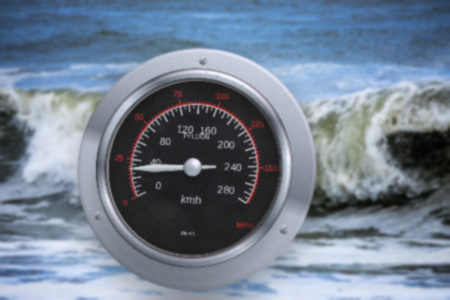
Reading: 30,km/h
